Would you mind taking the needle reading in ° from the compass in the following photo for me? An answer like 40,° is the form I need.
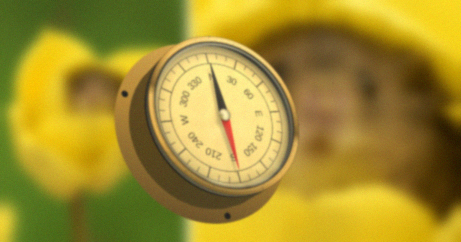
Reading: 180,°
